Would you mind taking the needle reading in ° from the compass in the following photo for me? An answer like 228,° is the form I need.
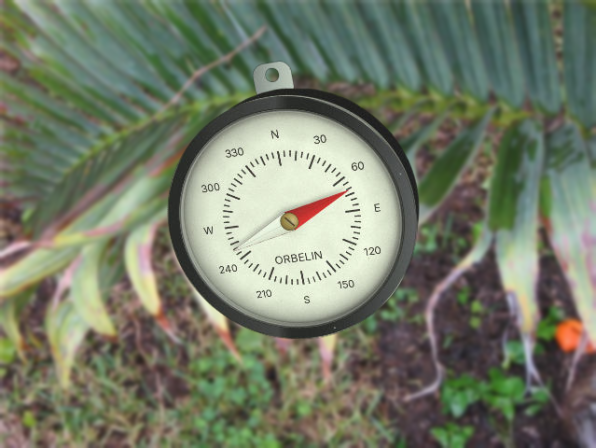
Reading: 70,°
